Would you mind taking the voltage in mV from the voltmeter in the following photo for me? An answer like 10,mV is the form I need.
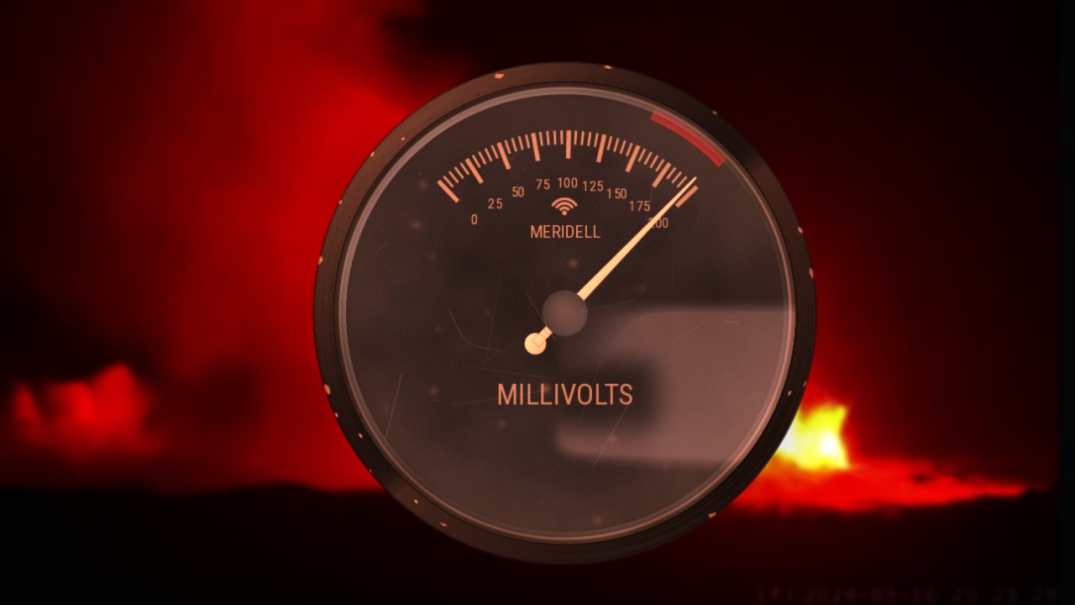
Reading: 195,mV
